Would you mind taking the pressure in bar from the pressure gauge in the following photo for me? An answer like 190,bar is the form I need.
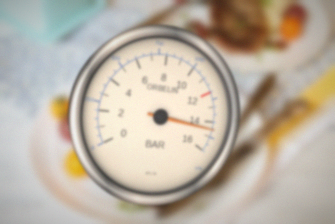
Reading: 14.5,bar
